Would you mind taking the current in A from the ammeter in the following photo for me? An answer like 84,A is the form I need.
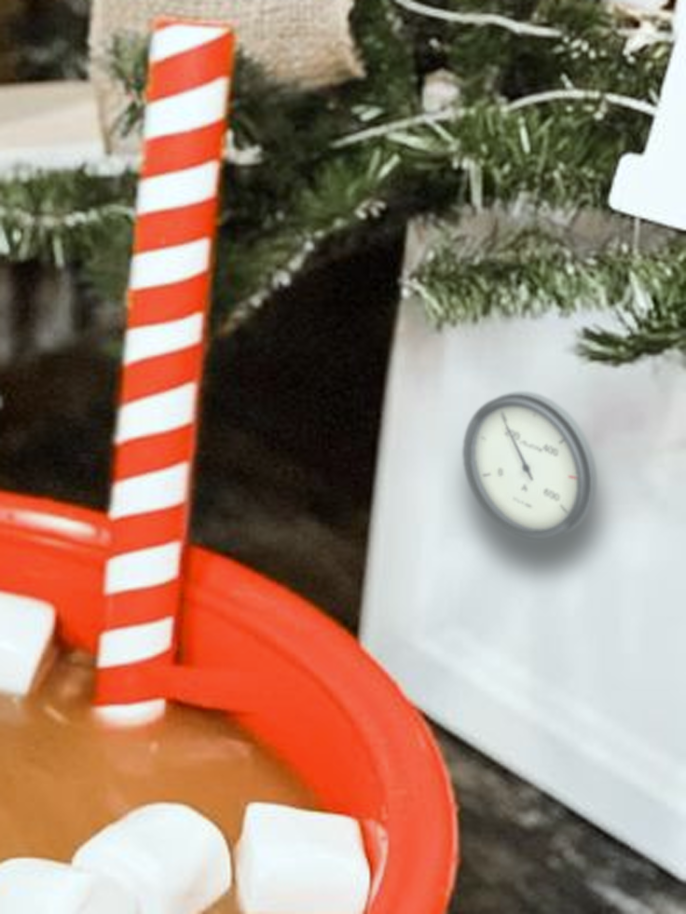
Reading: 200,A
